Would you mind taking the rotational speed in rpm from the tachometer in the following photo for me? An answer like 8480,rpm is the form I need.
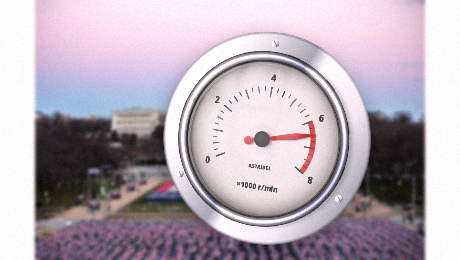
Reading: 6500,rpm
